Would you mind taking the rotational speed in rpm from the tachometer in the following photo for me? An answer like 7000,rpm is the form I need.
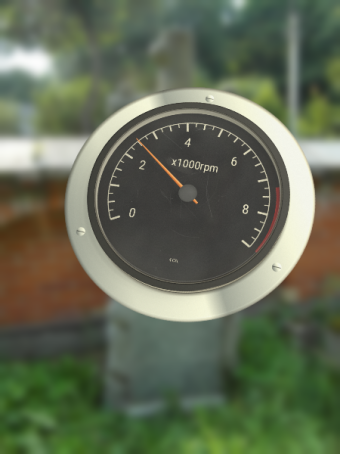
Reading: 2500,rpm
